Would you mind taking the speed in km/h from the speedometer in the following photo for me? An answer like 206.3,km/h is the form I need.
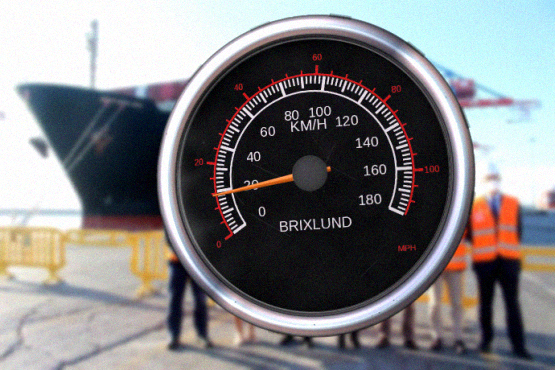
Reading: 18,km/h
